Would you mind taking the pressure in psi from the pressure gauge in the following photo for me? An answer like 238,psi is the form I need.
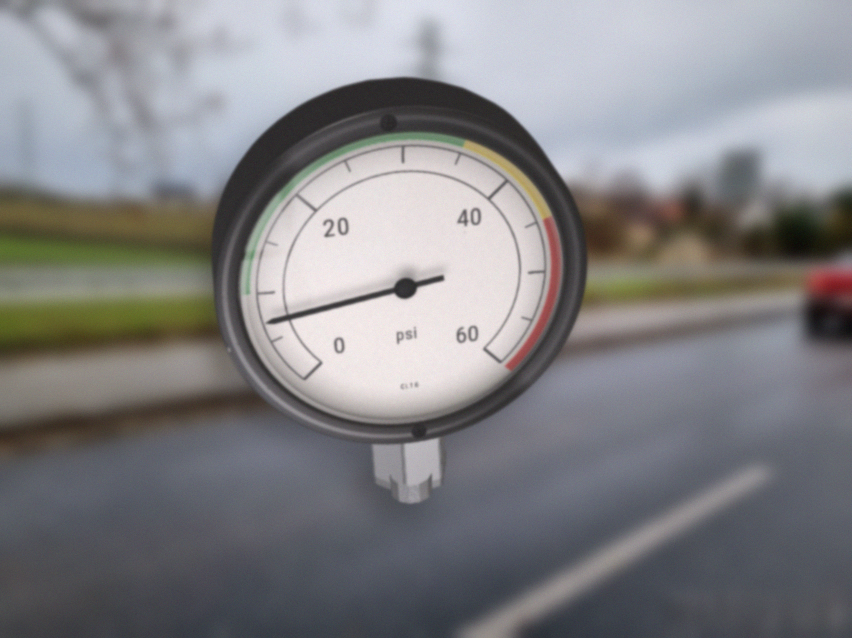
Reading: 7.5,psi
